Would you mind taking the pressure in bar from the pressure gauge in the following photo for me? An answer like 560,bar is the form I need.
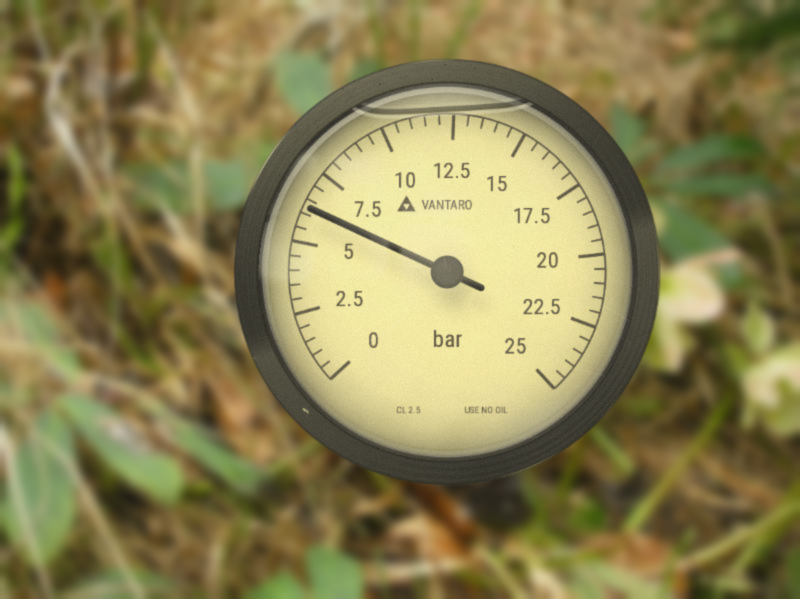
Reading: 6.25,bar
